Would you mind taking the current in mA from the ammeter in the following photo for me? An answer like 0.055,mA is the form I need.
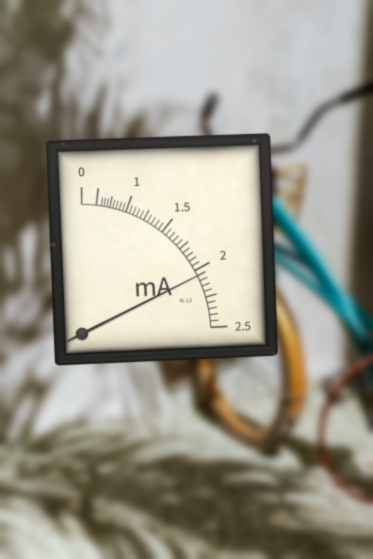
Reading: 2.05,mA
